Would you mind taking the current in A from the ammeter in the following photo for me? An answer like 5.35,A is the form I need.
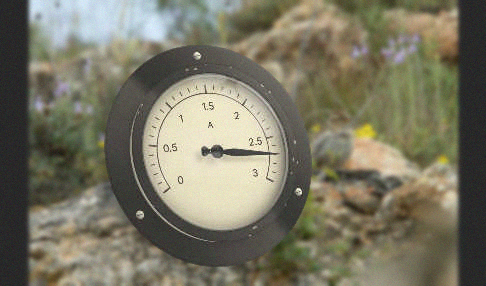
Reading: 2.7,A
